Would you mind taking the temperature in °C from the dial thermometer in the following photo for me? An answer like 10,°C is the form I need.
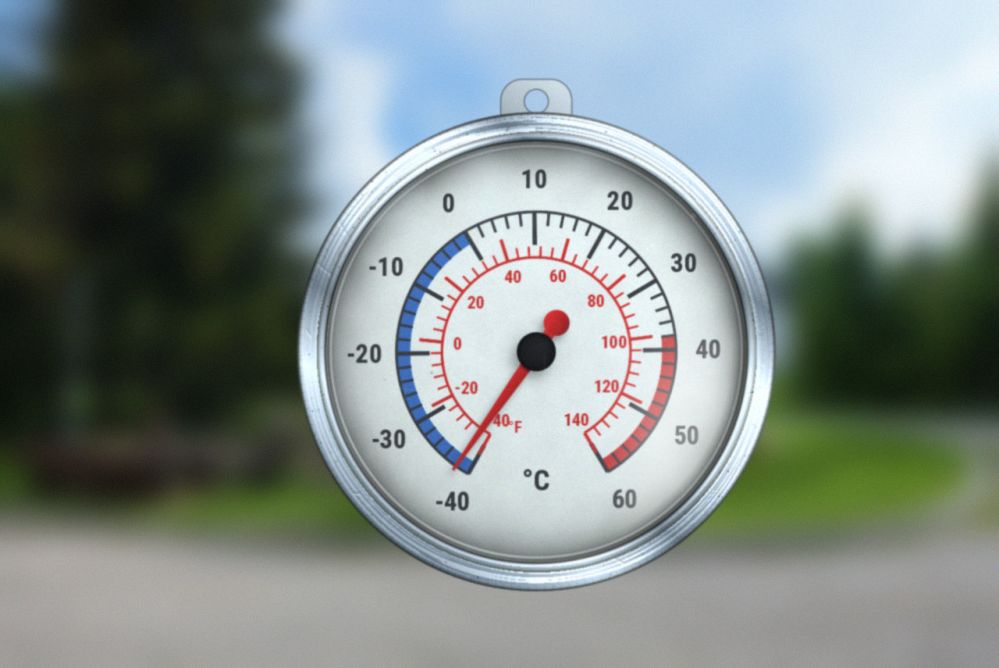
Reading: -38,°C
